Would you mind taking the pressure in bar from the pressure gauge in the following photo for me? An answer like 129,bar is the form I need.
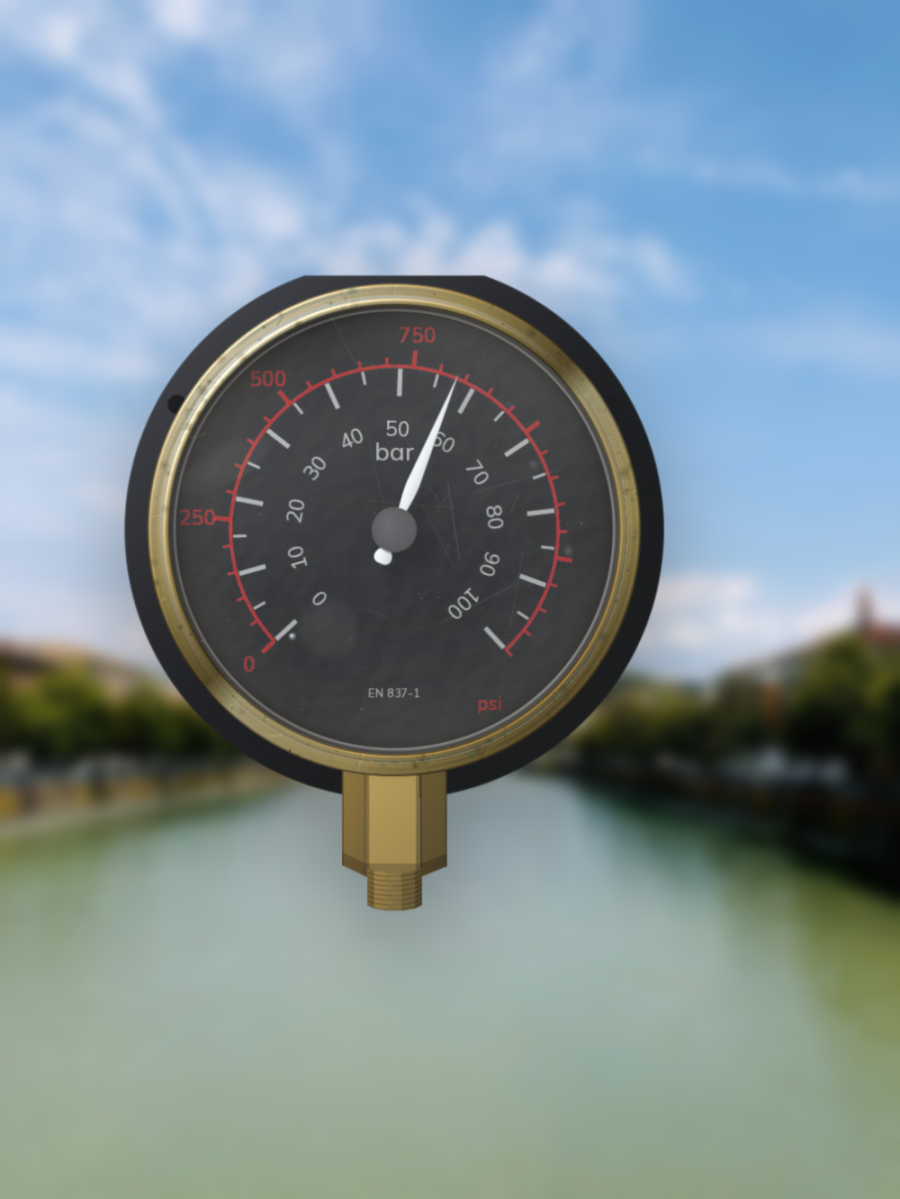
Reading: 57.5,bar
